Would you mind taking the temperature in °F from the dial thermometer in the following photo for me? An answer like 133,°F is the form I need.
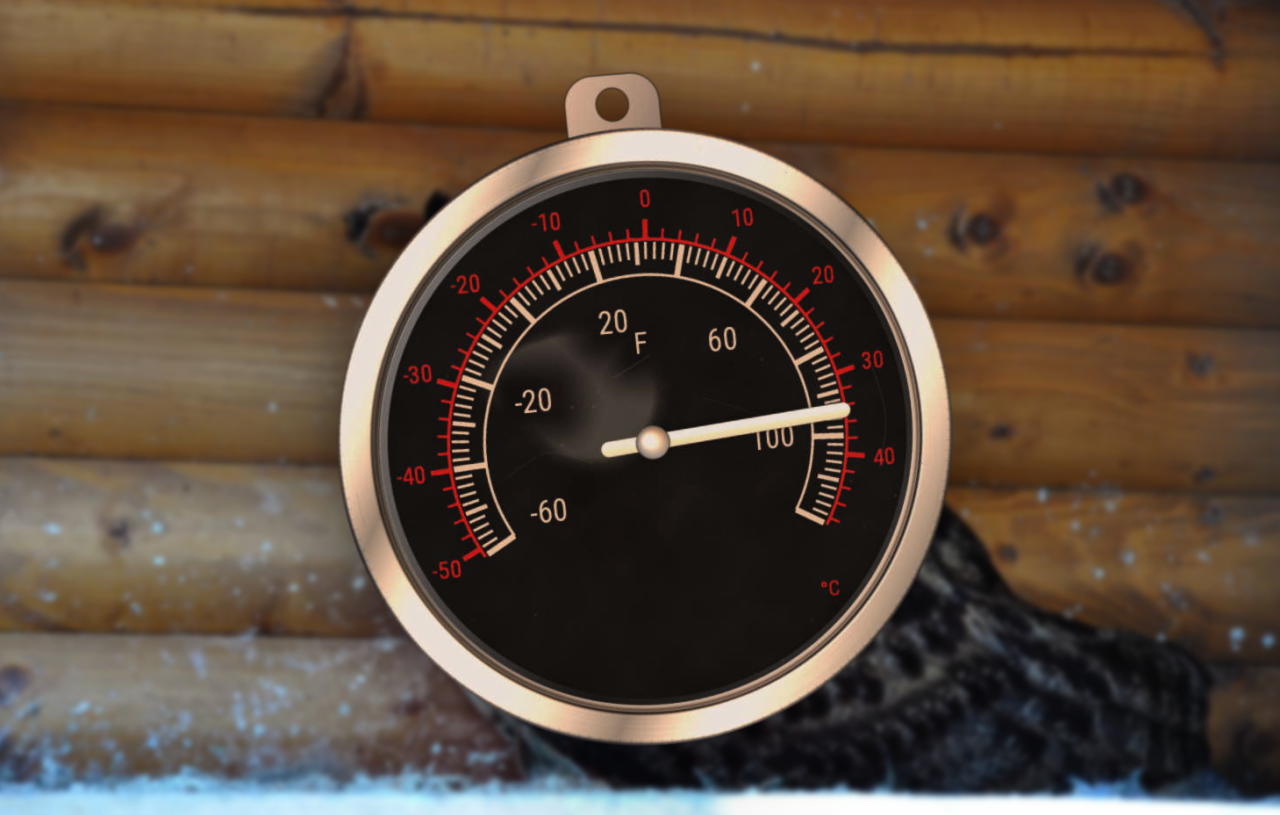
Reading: 94,°F
